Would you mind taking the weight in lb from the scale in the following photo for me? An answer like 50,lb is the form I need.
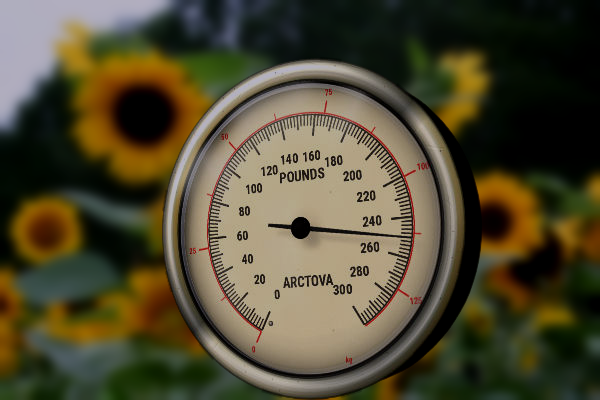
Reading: 250,lb
